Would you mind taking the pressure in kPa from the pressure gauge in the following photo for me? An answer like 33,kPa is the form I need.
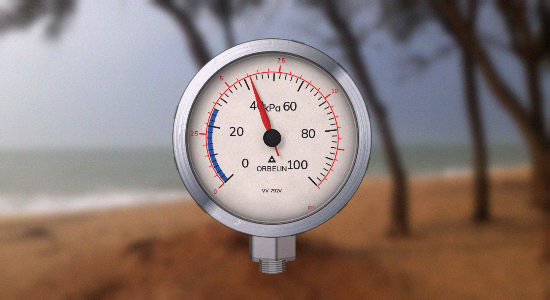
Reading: 42,kPa
